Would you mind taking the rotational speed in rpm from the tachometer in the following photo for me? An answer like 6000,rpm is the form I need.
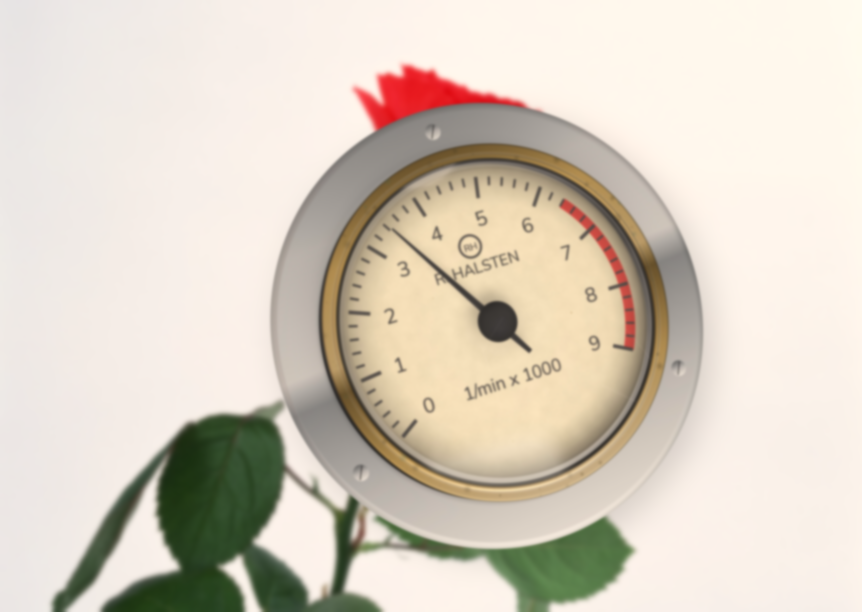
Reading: 3400,rpm
